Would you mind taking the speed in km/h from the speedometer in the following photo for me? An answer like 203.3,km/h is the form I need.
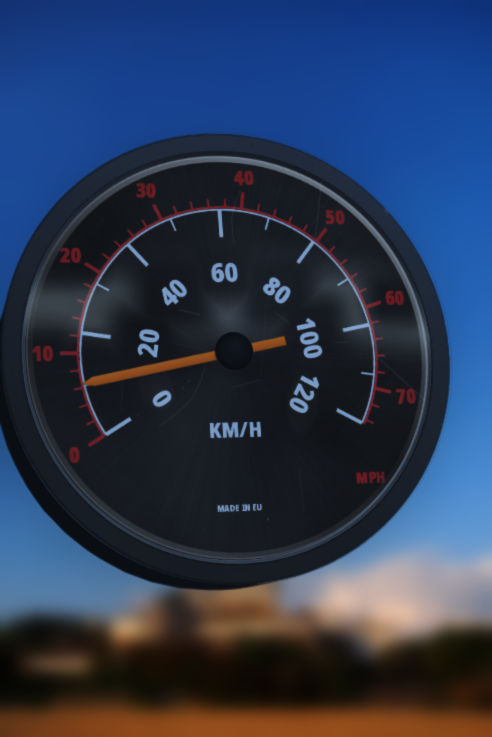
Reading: 10,km/h
